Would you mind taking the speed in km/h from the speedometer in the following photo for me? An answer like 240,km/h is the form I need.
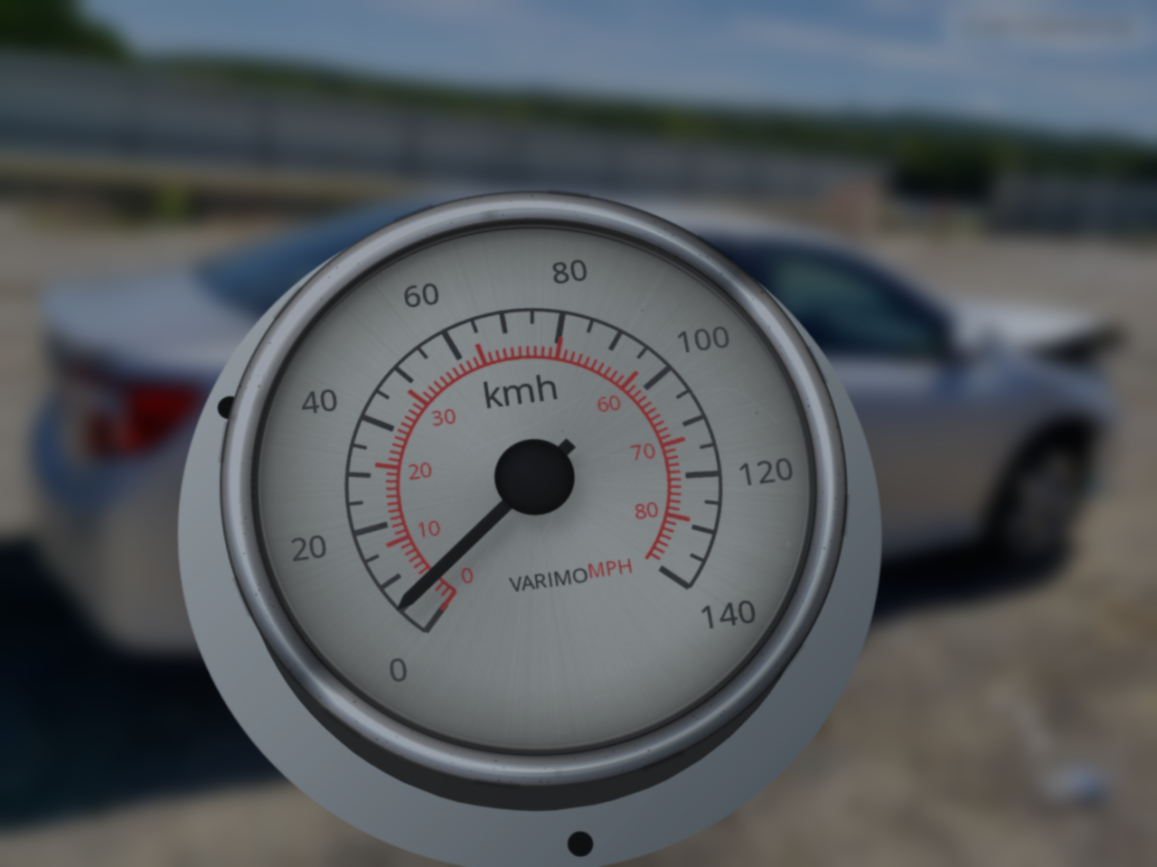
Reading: 5,km/h
